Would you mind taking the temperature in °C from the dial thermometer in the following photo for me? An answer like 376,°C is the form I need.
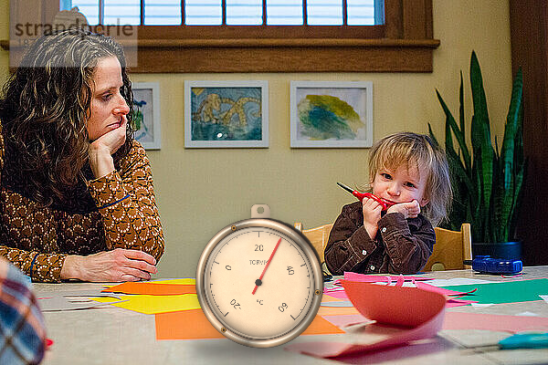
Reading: 28,°C
